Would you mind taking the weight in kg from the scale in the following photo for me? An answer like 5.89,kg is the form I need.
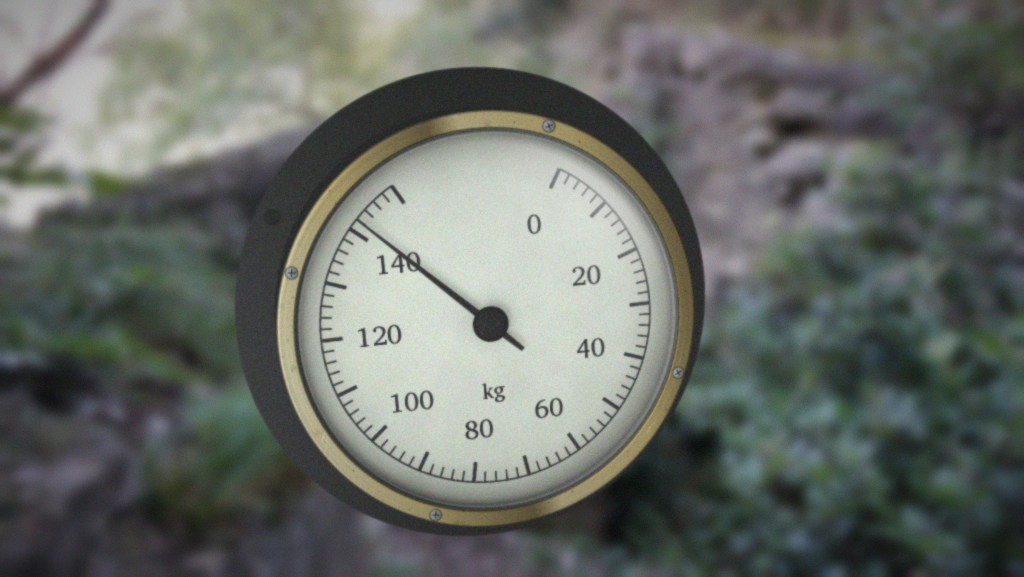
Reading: 142,kg
